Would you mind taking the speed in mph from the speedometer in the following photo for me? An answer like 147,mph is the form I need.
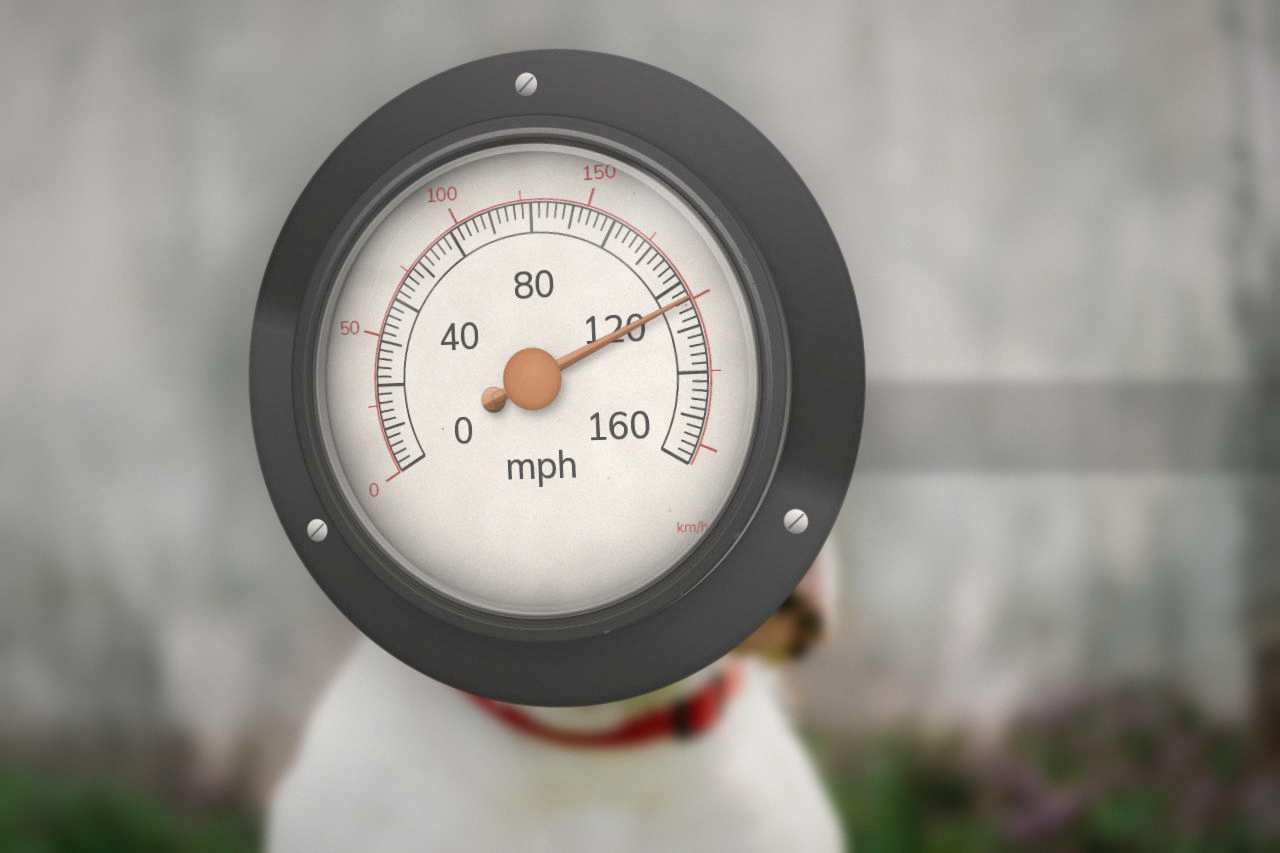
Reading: 124,mph
